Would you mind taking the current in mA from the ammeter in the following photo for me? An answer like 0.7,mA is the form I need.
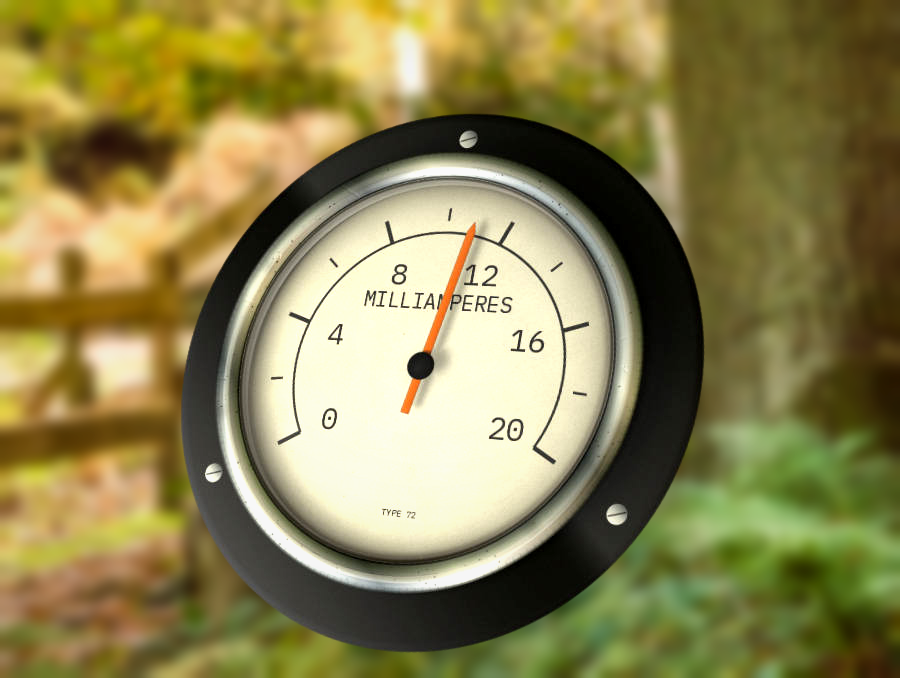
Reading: 11,mA
